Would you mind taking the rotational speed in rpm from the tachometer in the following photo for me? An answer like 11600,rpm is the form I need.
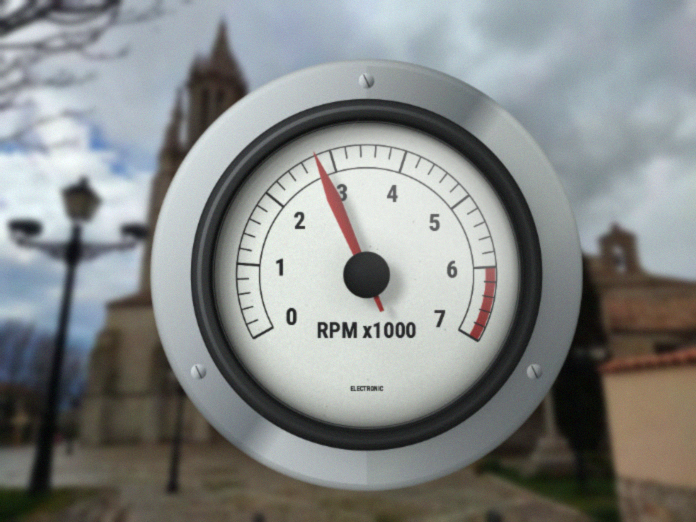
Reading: 2800,rpm
